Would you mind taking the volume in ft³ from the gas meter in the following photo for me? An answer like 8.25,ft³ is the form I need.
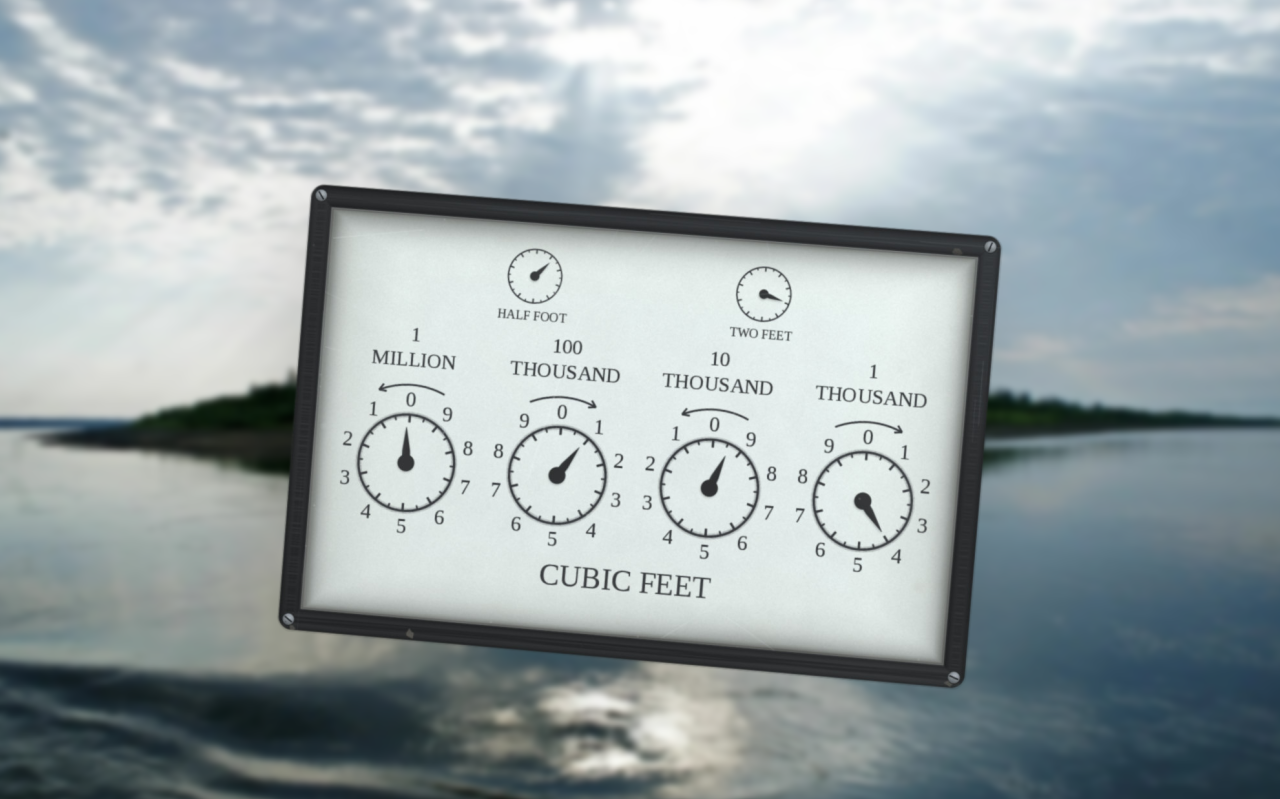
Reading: 9400,ft³
